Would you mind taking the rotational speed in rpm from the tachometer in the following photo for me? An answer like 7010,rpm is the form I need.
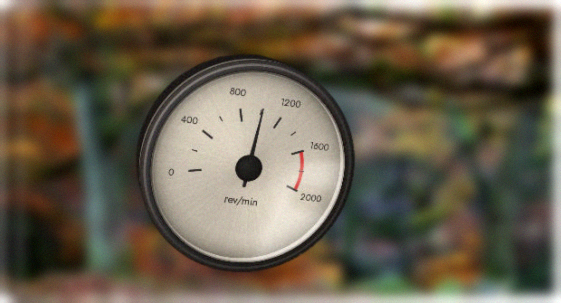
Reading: 1000,rpm
